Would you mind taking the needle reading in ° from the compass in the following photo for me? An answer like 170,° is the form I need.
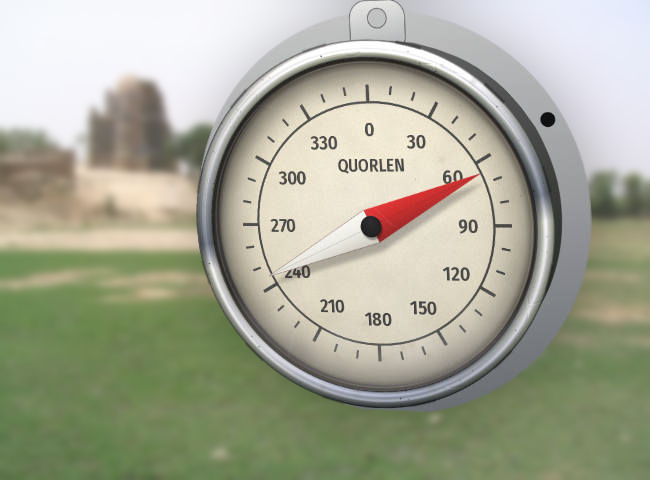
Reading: 65,°
